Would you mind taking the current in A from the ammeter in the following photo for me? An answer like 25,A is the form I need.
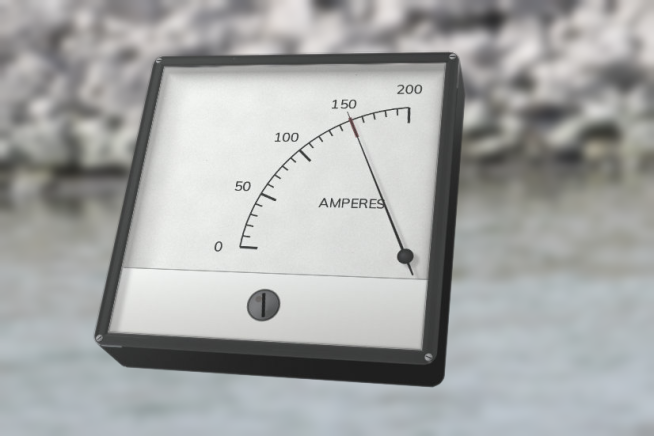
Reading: 150,A
